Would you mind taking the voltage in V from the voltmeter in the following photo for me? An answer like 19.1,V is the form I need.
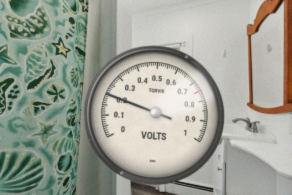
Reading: 0.2,V
